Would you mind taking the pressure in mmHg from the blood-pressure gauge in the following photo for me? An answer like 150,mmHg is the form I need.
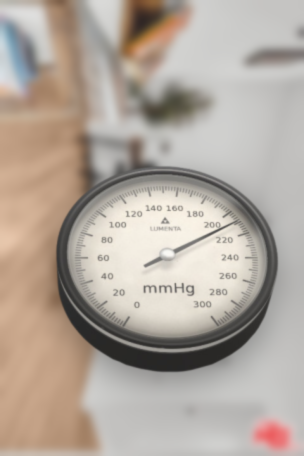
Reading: 210,mmHg
